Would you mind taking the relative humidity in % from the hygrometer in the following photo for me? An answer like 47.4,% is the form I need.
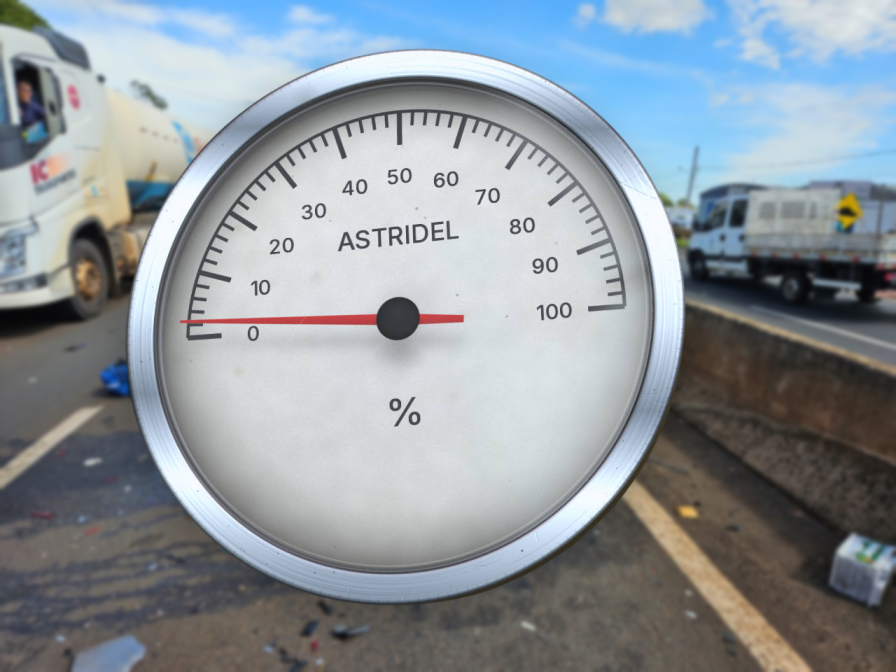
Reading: 2,%
